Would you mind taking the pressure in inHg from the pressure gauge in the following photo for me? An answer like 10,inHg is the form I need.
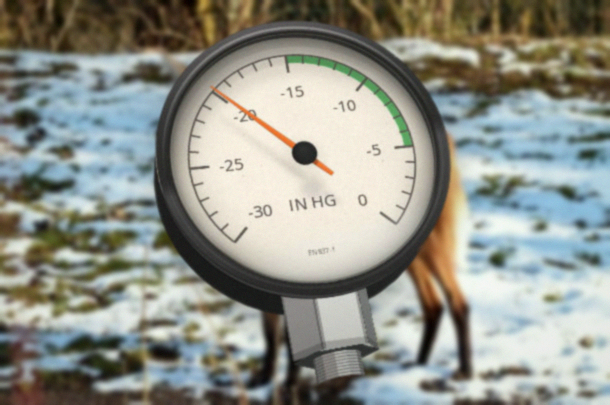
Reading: -20,inHg
